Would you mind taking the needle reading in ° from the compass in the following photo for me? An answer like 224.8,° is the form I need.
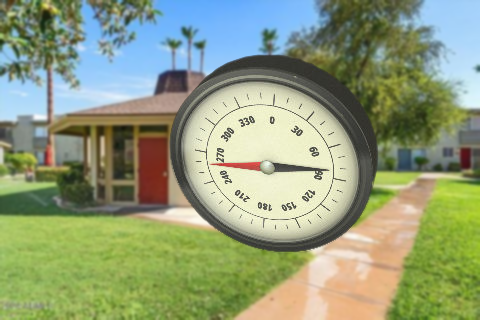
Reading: 260,°
